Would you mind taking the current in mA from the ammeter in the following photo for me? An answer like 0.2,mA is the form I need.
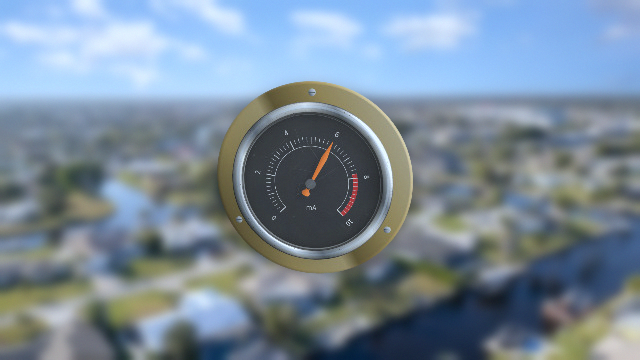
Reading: 6,mA
